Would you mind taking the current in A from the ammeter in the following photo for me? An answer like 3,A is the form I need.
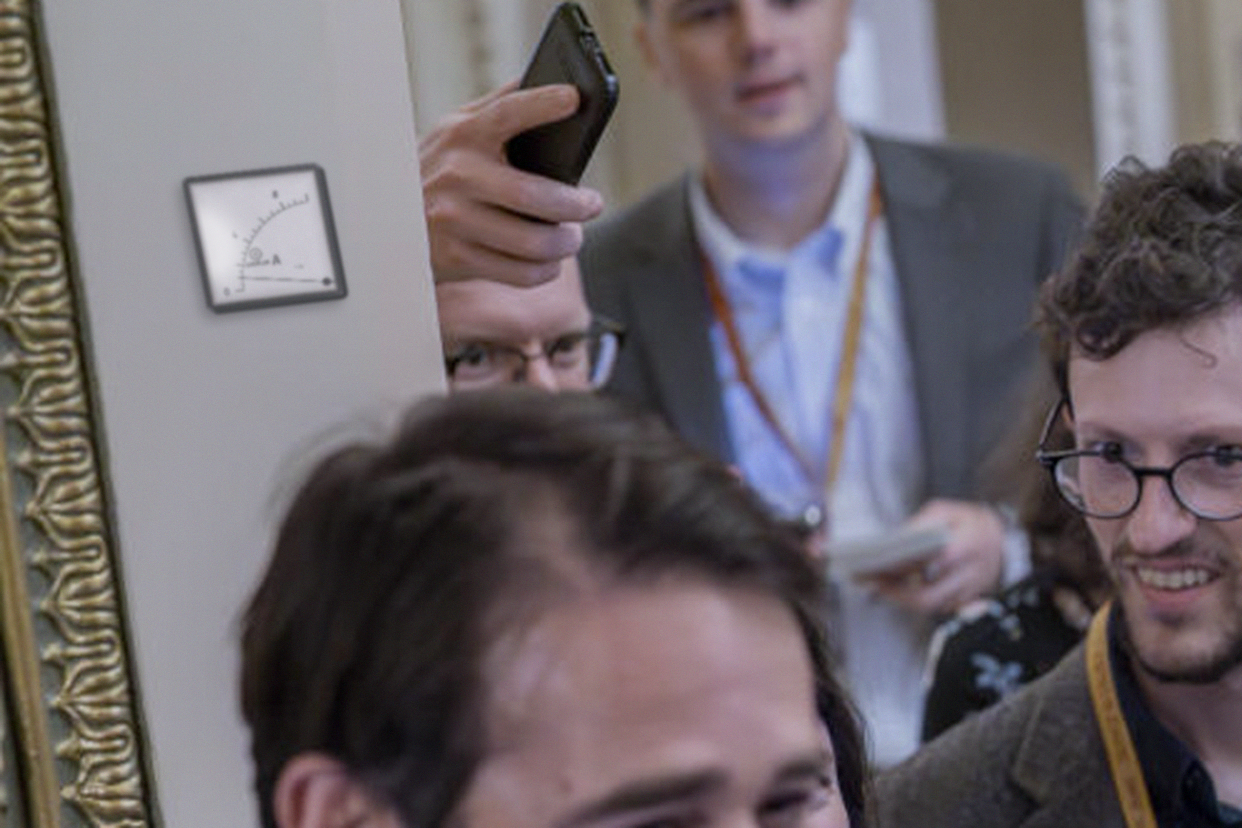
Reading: 1,A
